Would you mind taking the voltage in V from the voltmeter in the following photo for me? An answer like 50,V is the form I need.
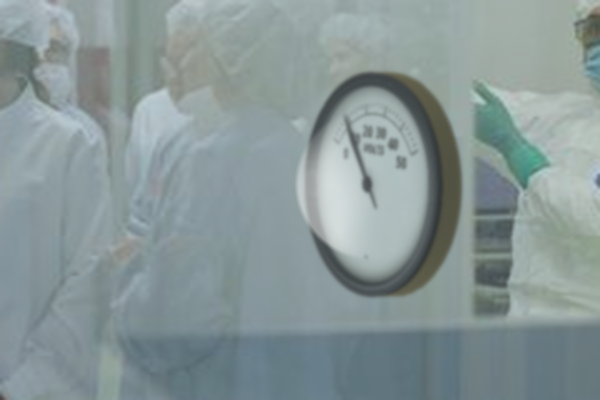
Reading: 10,V
